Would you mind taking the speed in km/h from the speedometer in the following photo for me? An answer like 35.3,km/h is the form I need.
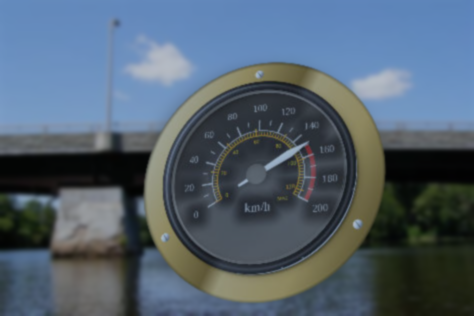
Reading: 150,km/h
